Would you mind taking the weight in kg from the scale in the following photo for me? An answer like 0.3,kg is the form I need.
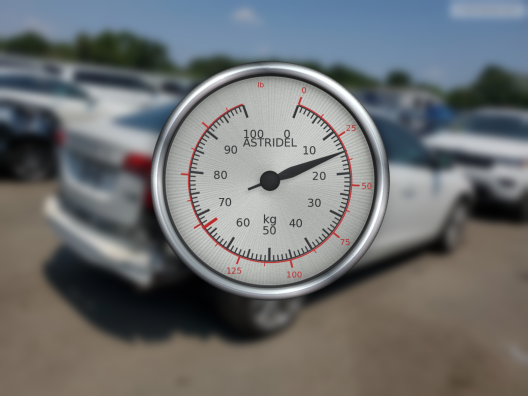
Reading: 15,kg
